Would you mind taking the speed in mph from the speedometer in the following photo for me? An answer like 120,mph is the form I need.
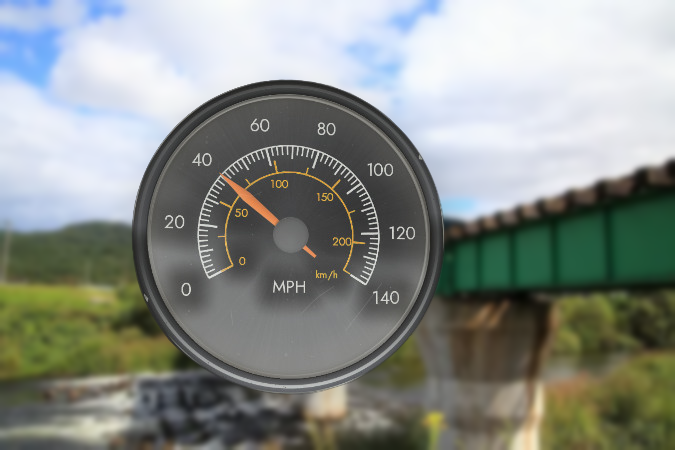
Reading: 40,mph
